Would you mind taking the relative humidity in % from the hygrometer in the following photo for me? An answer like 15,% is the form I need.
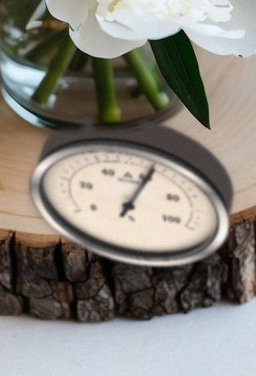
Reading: 60,%
